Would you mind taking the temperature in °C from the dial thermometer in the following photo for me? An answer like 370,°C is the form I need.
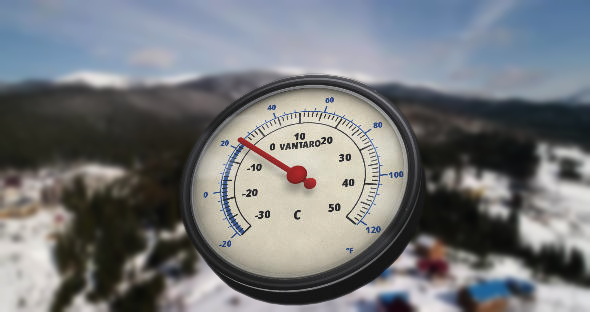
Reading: -5,°C
